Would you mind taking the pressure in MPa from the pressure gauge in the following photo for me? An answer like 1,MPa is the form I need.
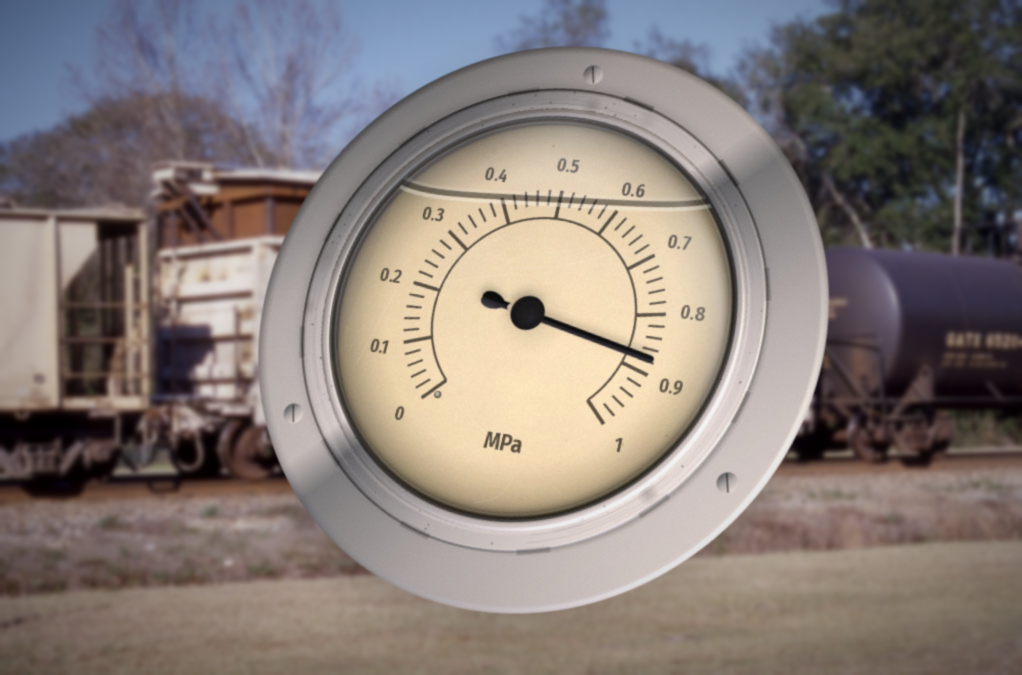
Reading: 0.88,MPa
